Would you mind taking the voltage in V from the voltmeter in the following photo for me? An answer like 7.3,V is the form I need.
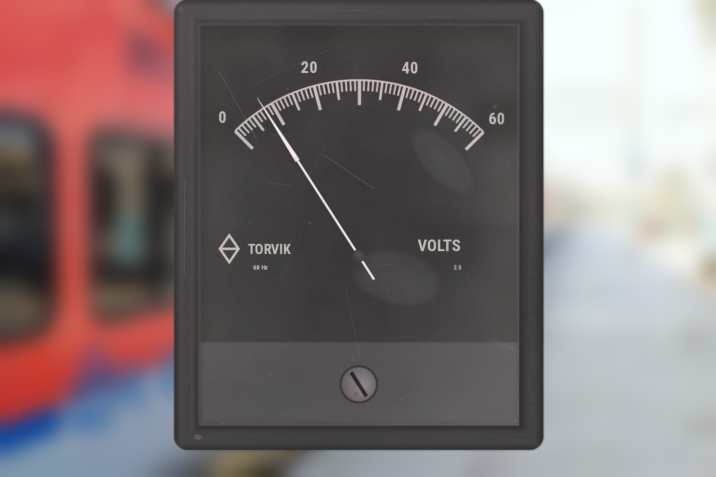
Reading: 8,V
